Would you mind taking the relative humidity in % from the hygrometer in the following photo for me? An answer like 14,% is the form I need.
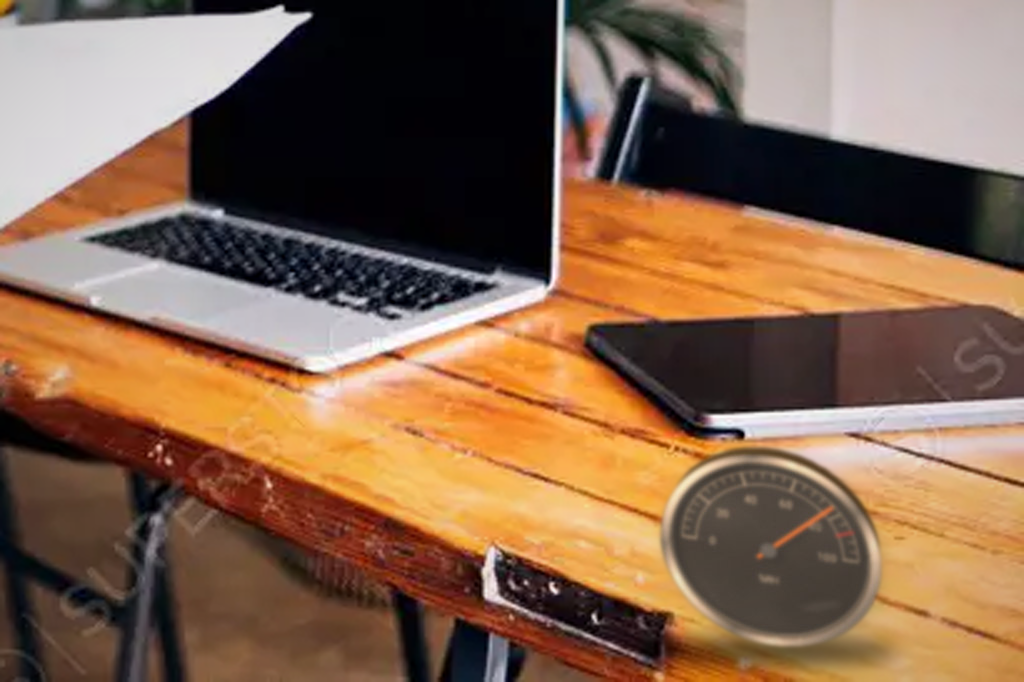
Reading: 76,%
